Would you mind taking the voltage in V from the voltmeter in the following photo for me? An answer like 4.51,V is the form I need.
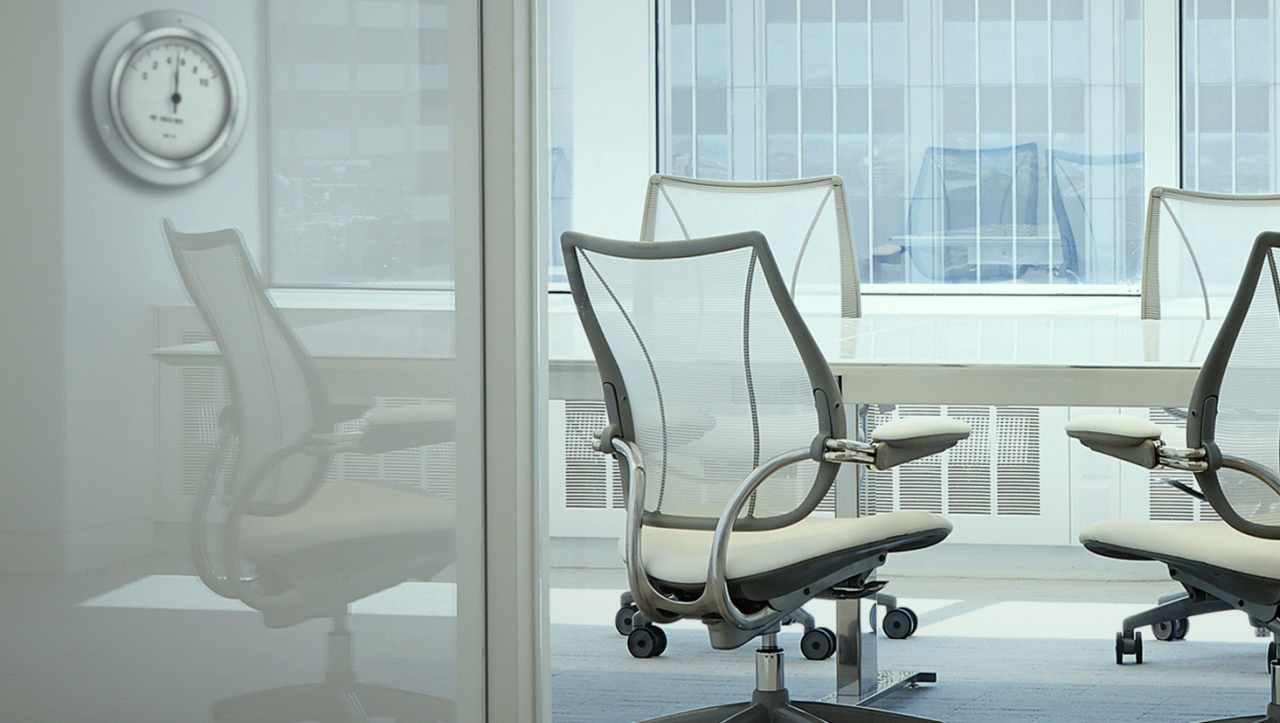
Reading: 5,V
